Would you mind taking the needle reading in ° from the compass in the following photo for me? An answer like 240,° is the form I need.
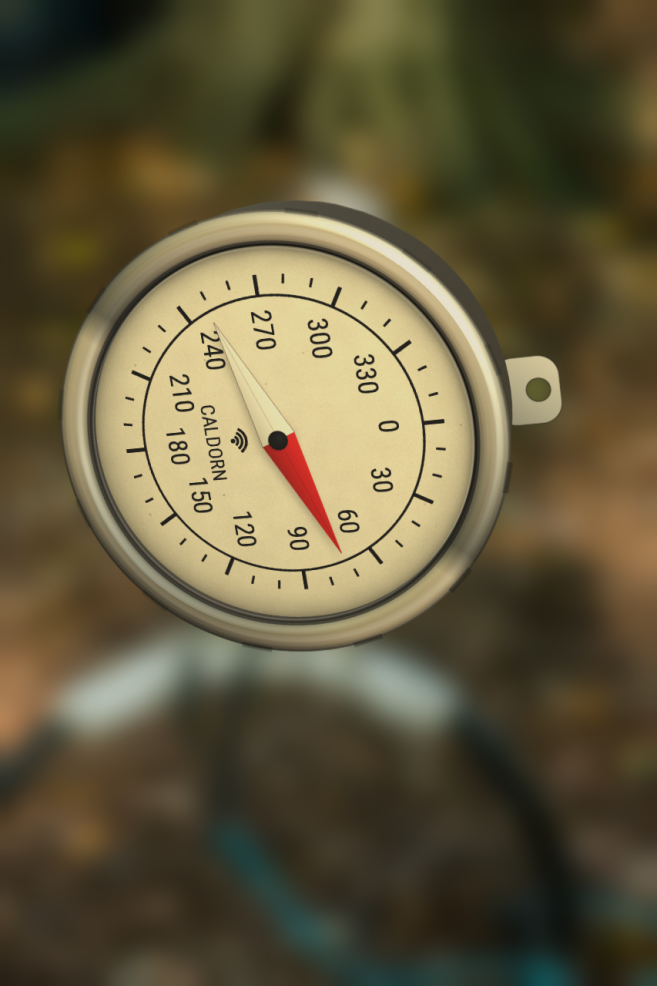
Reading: 70,°
